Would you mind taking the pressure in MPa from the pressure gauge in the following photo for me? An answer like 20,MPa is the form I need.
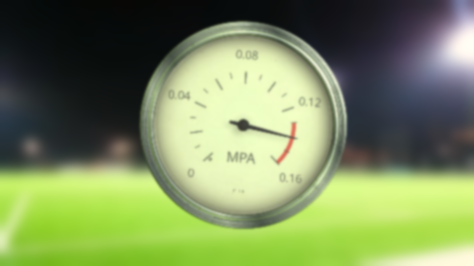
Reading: 0.14,MPa
